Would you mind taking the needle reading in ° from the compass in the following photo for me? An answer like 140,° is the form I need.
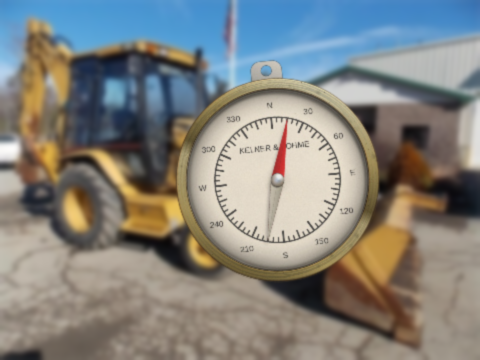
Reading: 15,°
